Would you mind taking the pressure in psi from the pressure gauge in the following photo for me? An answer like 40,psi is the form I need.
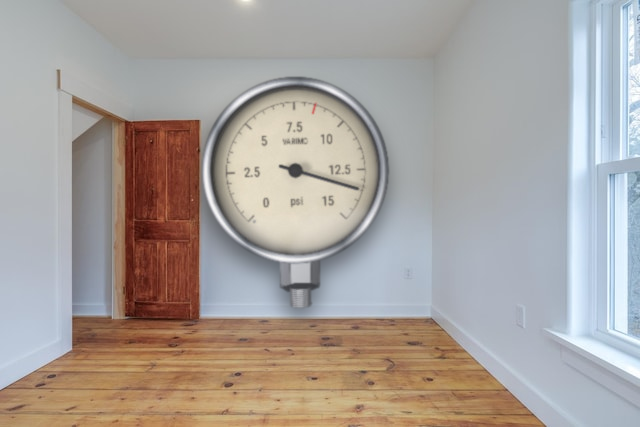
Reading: 13.5,psi
